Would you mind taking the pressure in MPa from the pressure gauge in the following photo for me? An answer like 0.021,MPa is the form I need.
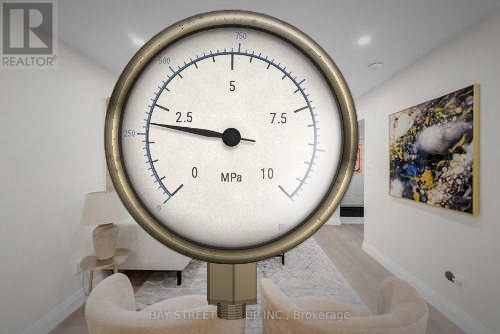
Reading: 2,MPa
